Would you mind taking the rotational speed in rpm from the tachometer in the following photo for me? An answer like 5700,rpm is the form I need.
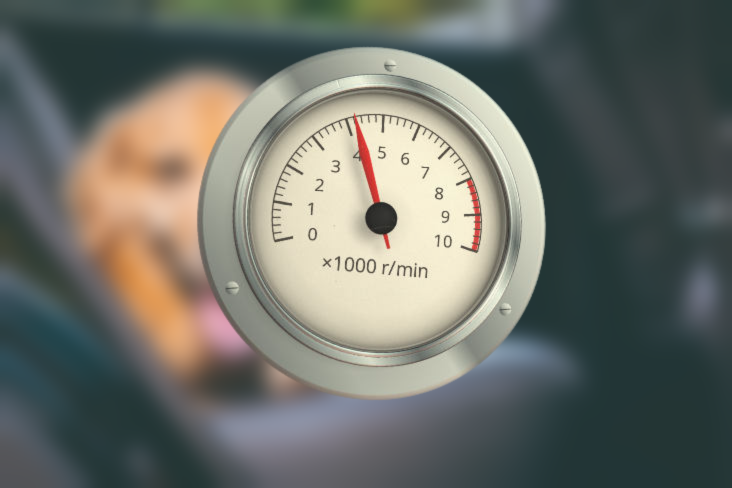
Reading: 4200,rpm
